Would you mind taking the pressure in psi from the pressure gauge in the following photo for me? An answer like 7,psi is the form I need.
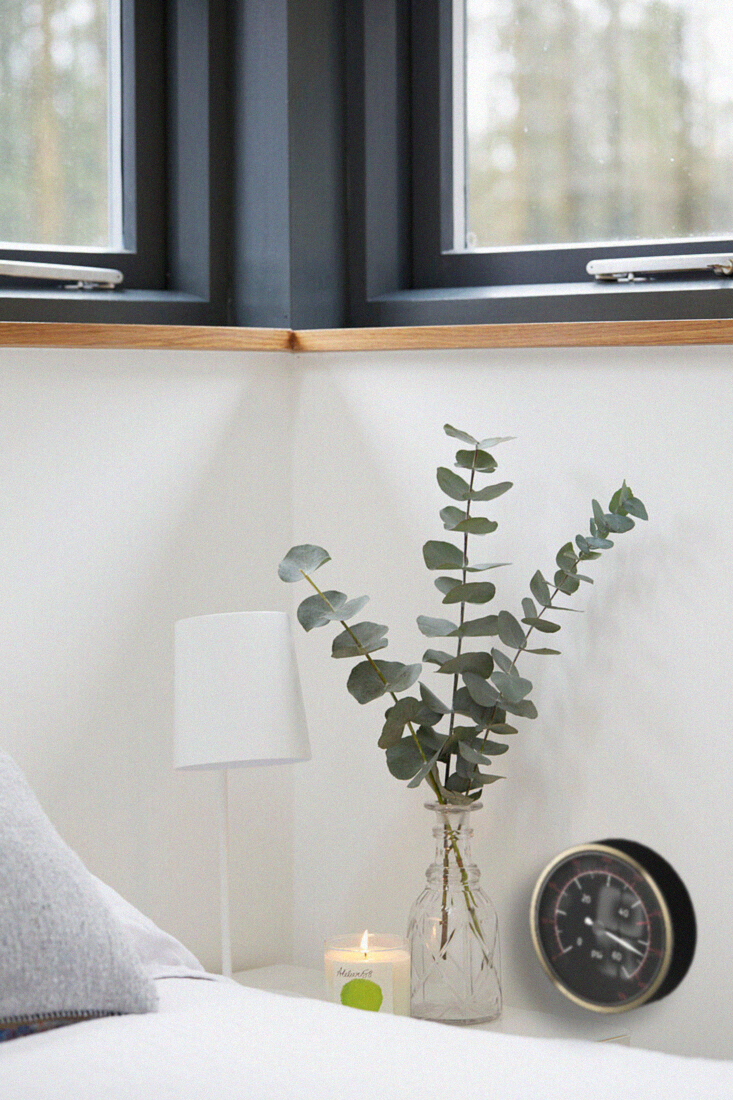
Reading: 52.5,psi
